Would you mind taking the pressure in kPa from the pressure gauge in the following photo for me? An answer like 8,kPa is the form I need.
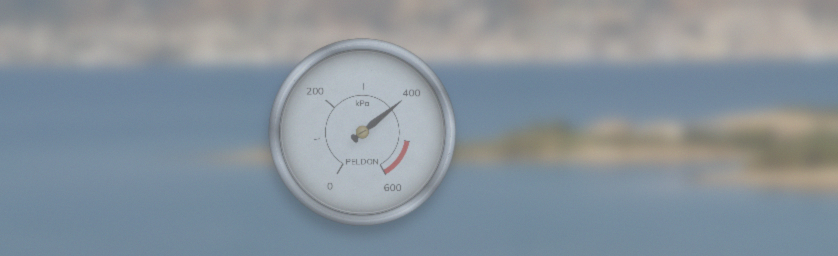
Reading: 400,kPa
